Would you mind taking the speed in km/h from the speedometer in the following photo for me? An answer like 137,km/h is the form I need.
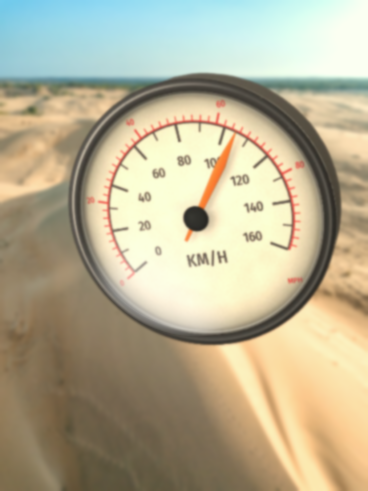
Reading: 105,km/h
